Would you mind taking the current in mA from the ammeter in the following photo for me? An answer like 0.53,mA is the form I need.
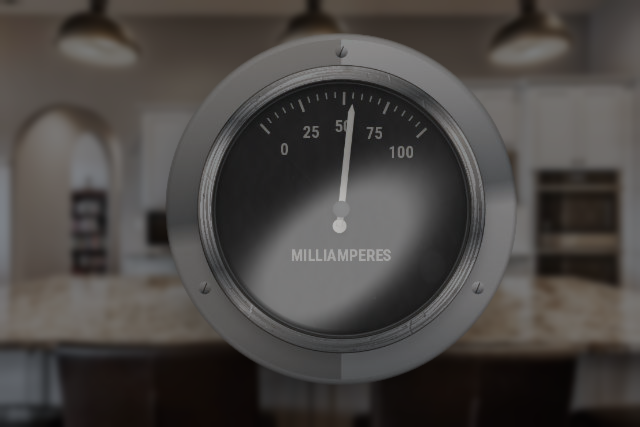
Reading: 55,mA
